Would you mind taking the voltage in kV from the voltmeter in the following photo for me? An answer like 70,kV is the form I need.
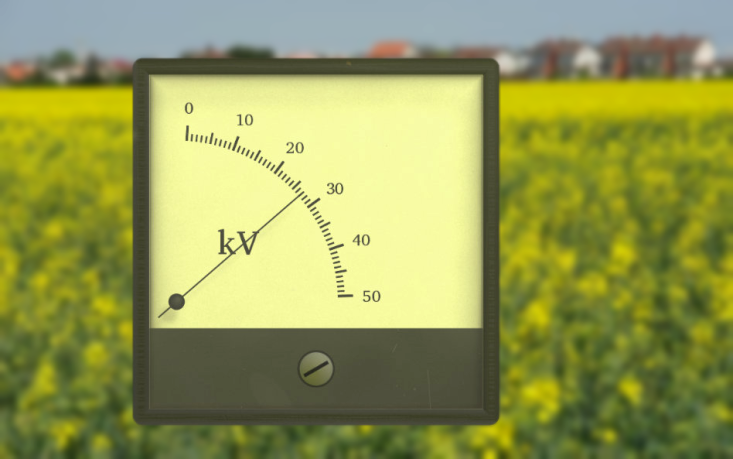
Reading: 27,kV
